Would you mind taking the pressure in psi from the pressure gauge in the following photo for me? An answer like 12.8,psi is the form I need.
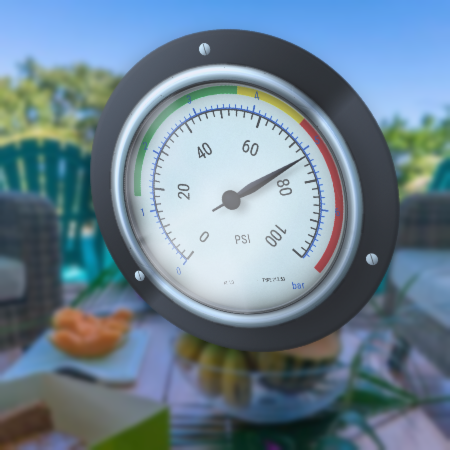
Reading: 74,psi
